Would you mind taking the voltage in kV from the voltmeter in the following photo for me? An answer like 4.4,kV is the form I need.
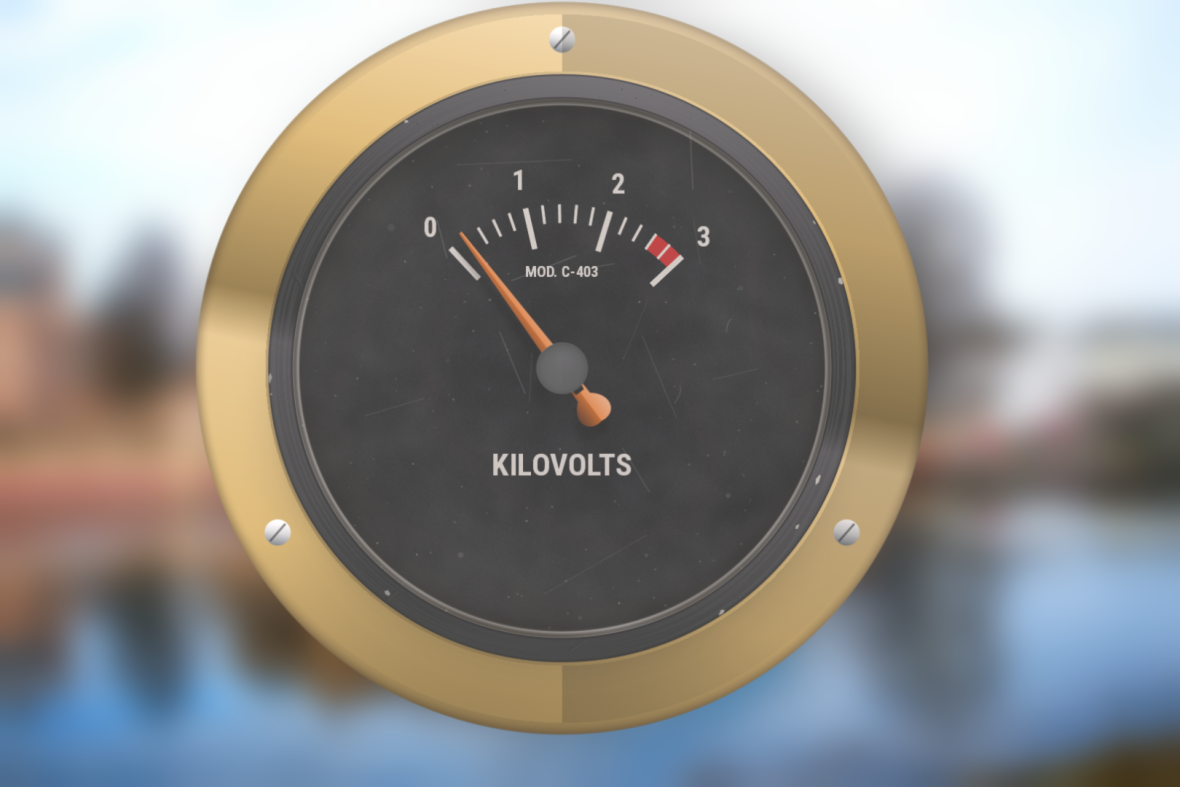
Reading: 0.2,kV
